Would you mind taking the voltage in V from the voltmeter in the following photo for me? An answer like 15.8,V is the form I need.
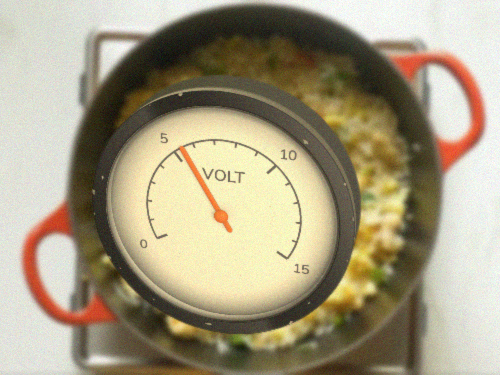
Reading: 5.5,V
